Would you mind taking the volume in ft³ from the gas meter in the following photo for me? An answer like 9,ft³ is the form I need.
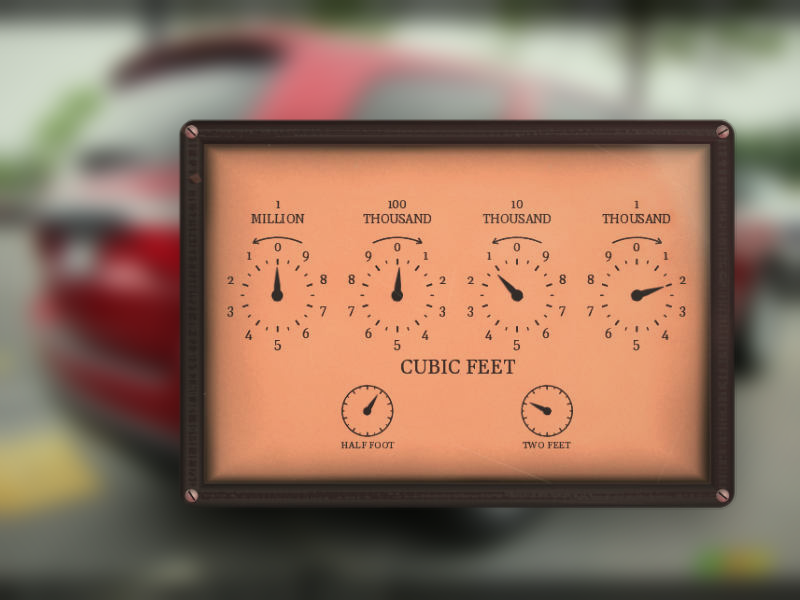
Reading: 1200,ft³
